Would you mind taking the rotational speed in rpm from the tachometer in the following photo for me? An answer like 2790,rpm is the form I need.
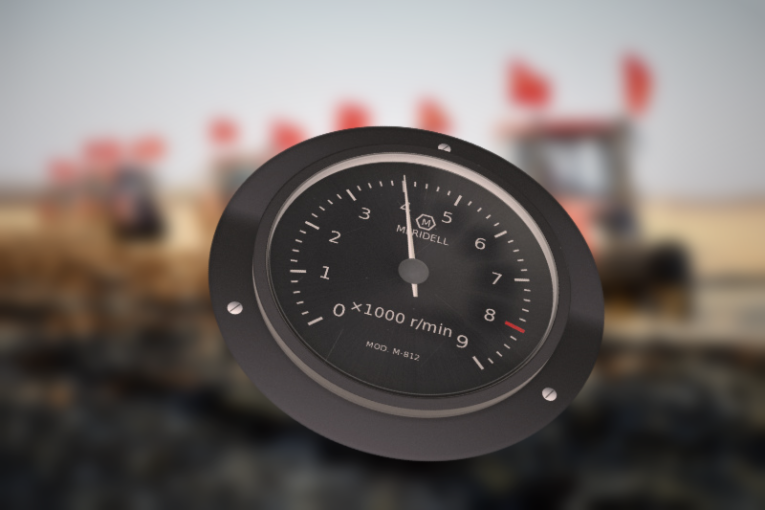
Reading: 4000,rpm
